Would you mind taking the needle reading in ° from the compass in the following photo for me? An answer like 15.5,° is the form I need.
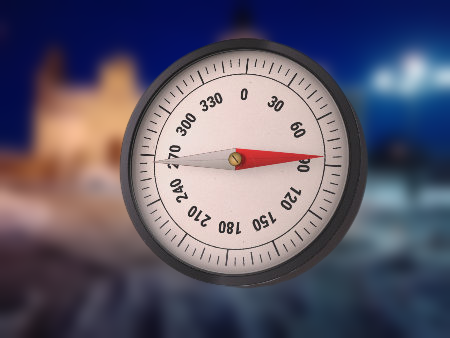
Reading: 85,°
